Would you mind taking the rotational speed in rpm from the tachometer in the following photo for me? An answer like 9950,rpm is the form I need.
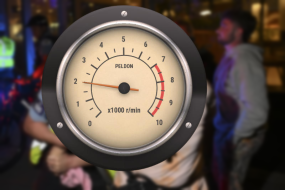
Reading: 2000,rpm
